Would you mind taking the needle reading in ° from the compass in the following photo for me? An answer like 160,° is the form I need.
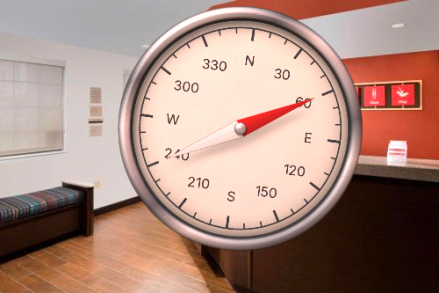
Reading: 60,°
